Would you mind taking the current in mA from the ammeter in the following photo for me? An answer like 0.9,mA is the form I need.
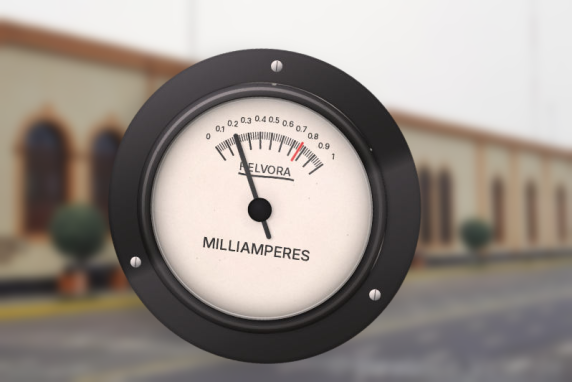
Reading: 0.2,mA
